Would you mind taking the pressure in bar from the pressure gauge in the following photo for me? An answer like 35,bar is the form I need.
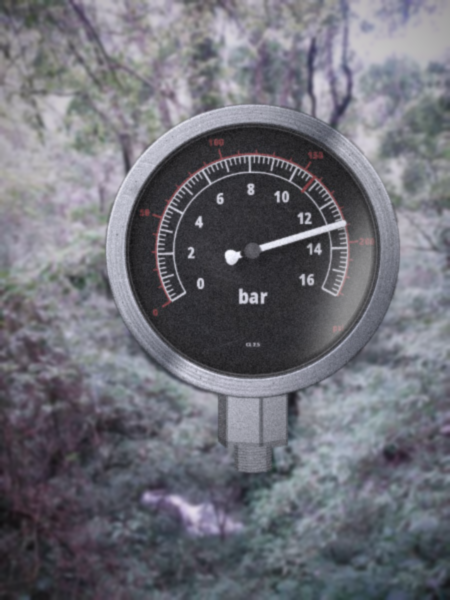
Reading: 13,bar
